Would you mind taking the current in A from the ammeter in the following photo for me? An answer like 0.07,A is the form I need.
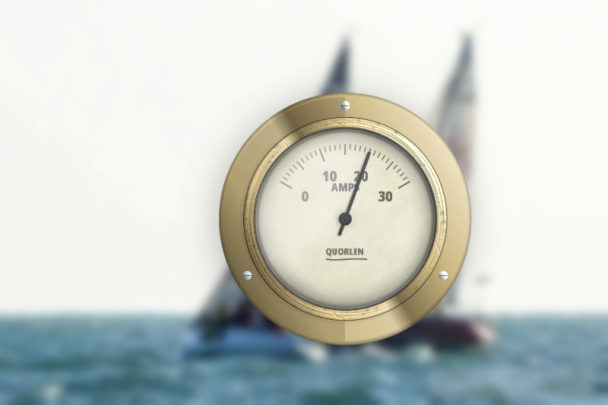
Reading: 20,A
